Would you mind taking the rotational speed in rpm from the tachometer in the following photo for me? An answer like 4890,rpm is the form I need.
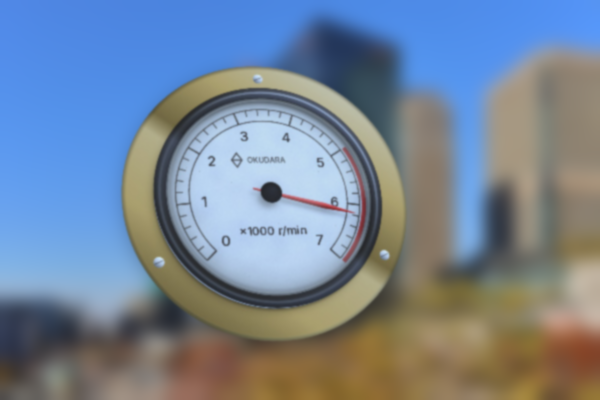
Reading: 6200,rpm
